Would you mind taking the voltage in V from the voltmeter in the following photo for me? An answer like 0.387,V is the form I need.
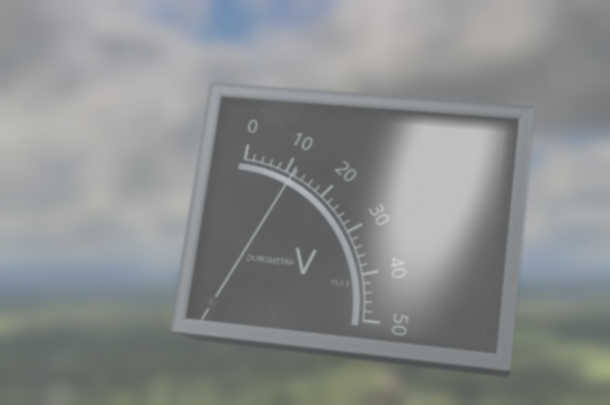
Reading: 12,V
